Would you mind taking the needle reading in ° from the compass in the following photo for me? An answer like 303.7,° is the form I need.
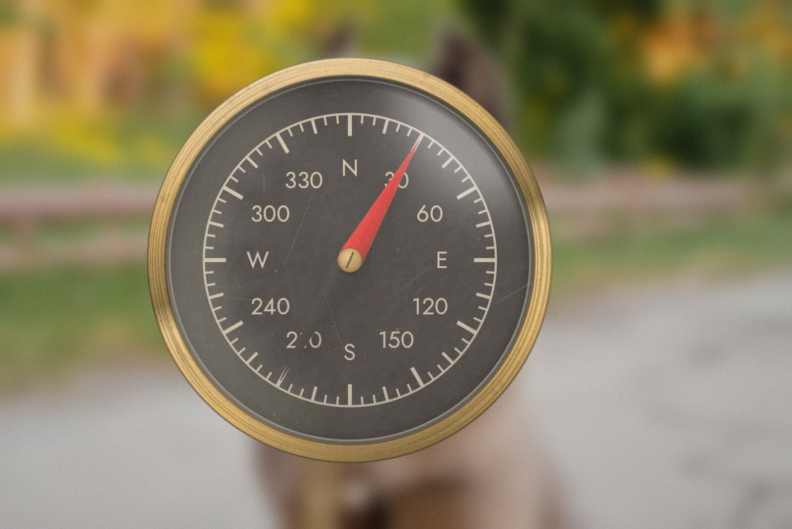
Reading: 30,°
